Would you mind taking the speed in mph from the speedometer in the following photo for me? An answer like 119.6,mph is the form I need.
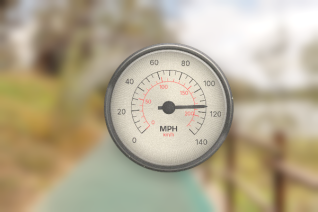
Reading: 115,mph
